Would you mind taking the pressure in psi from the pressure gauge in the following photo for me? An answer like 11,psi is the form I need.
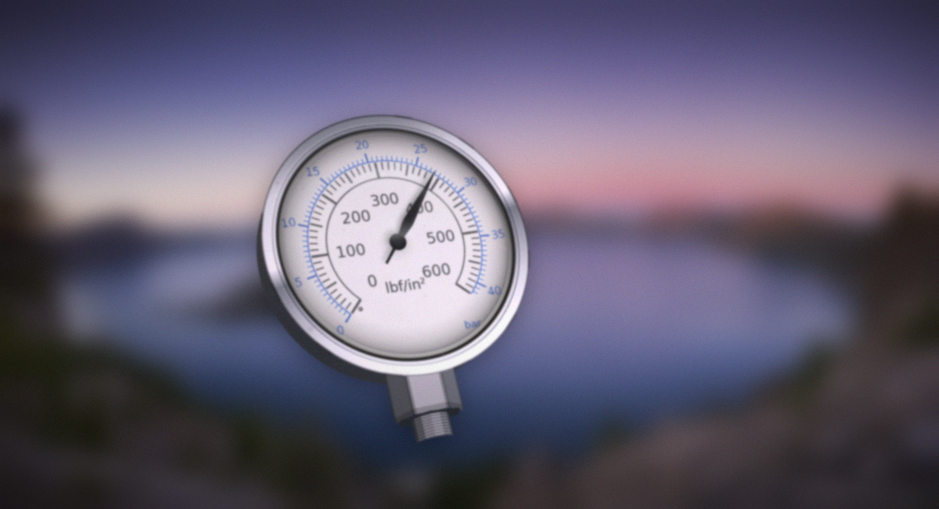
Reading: 390,psi
